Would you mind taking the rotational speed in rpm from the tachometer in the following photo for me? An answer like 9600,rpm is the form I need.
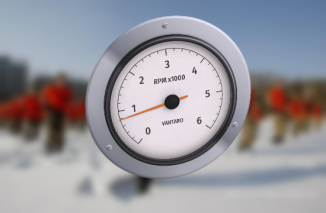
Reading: 800,rpm
